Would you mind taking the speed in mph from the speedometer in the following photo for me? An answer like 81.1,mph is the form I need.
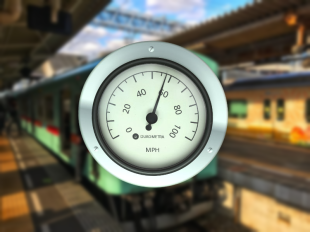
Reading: 57.5,mph
